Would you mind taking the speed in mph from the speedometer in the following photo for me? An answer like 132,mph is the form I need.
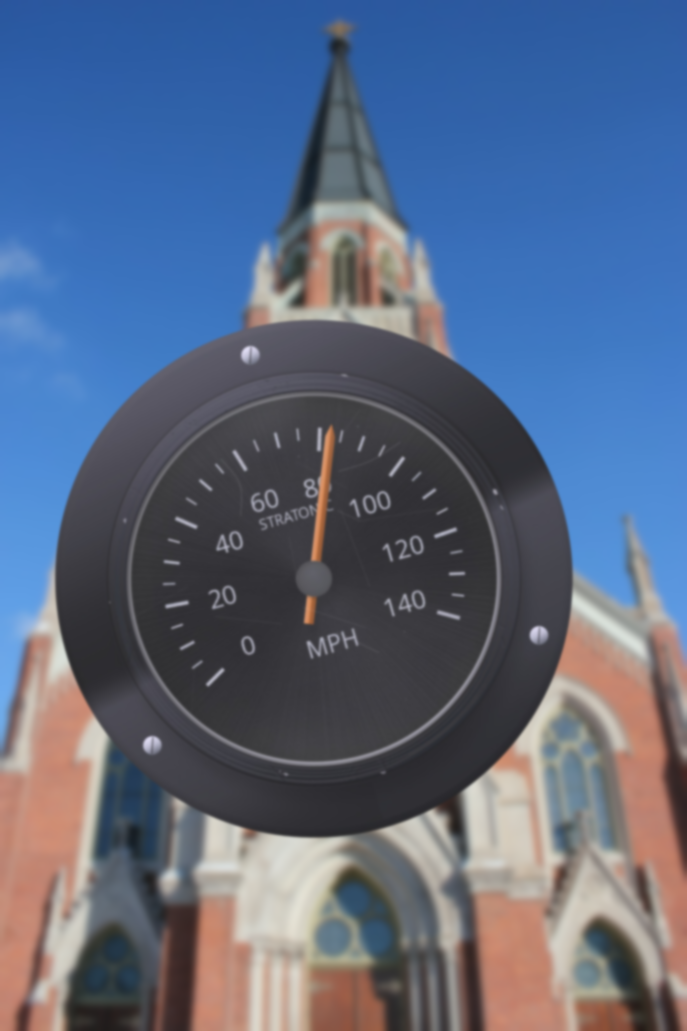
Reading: 82.5,mph
